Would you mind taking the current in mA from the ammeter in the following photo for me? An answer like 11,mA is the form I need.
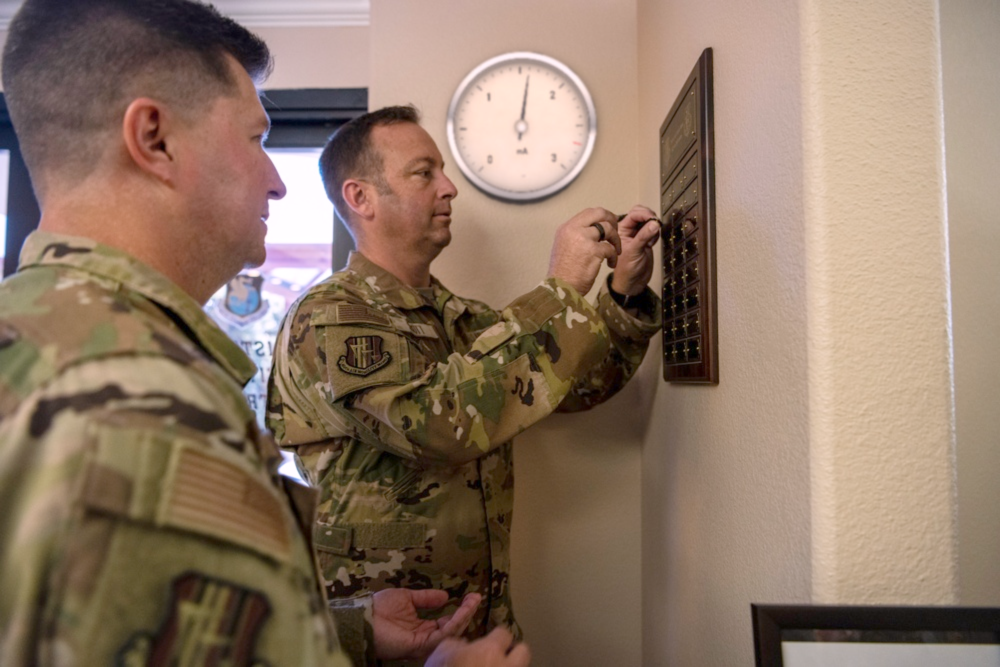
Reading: 1.6,mA
